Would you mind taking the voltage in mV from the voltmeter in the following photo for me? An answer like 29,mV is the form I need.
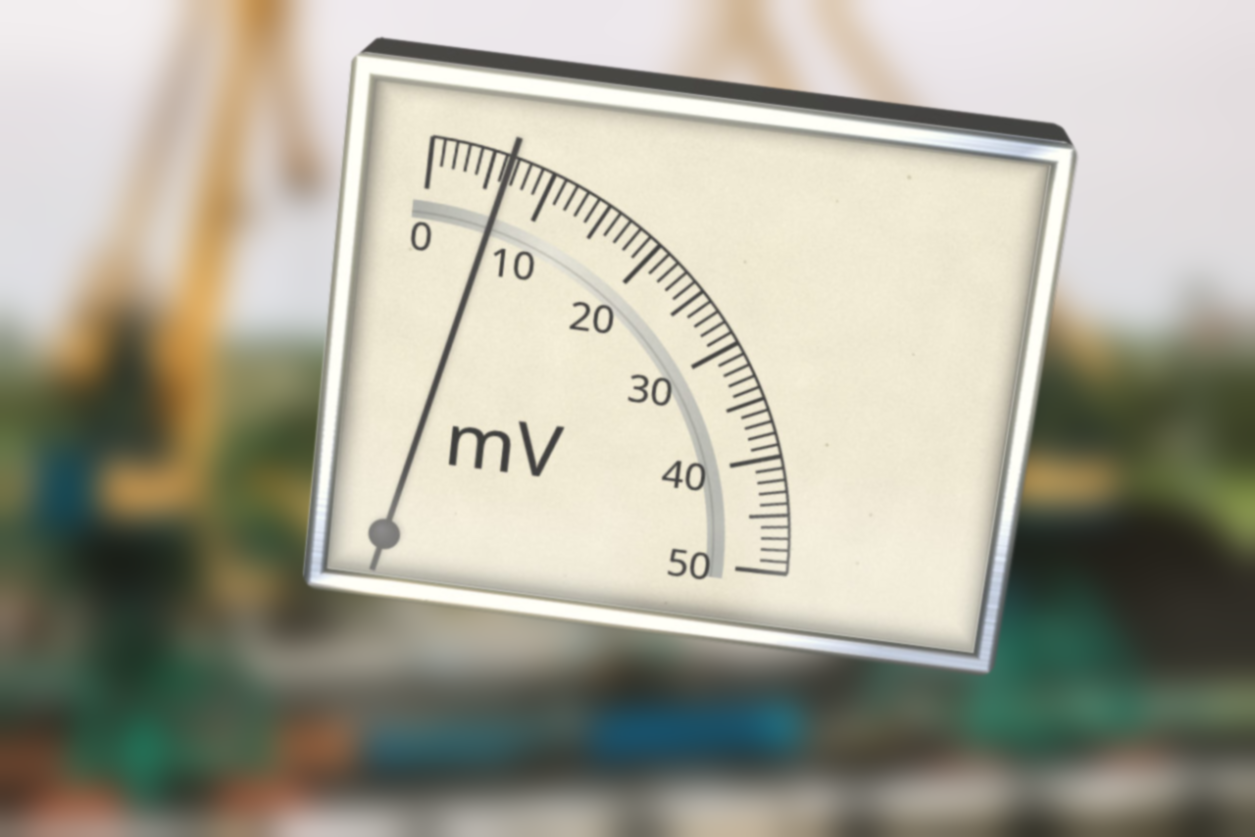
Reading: 6.5,mV
